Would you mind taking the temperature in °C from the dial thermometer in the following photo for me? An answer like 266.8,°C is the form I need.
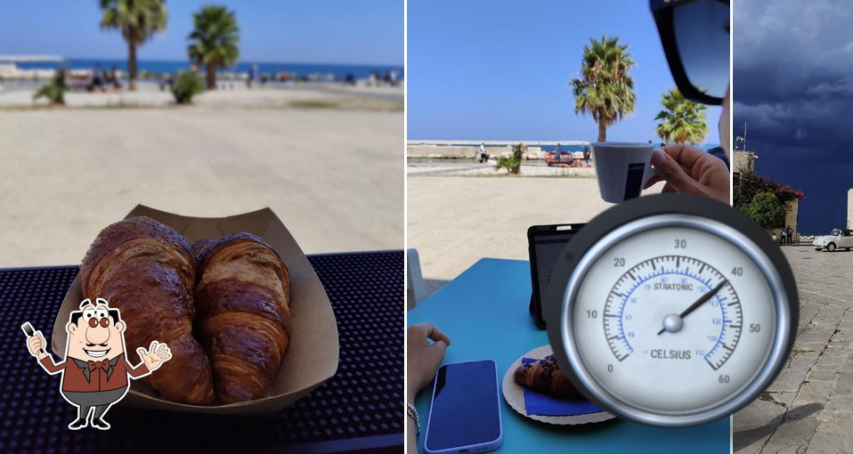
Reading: 40,°C
